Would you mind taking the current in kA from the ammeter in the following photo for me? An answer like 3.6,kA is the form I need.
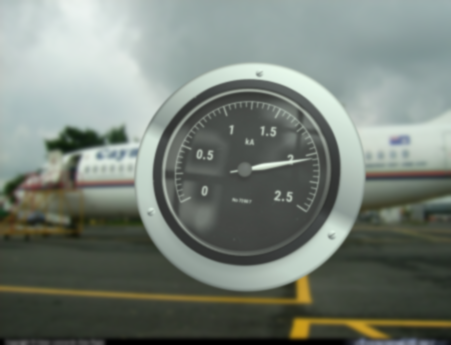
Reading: 2.05,kA
